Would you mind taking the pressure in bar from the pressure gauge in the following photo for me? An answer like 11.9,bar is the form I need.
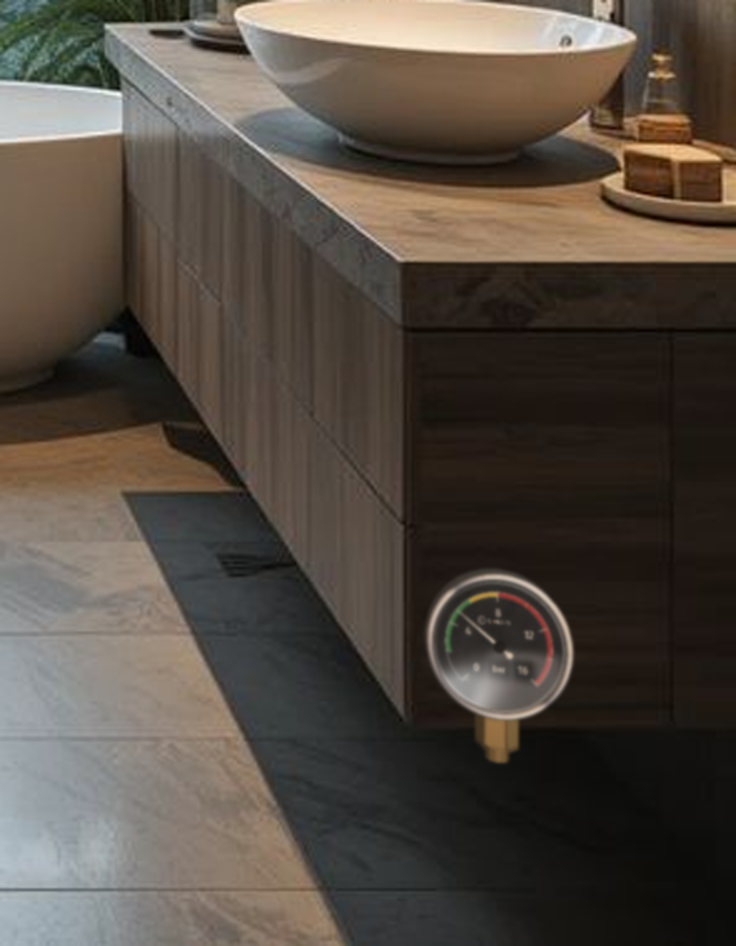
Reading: 5,bar
